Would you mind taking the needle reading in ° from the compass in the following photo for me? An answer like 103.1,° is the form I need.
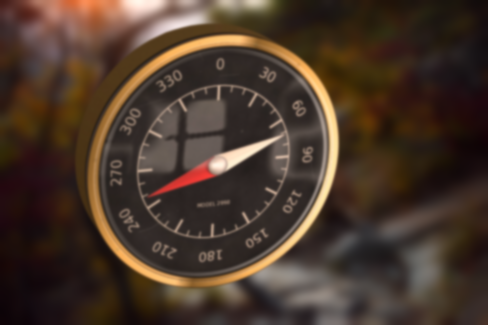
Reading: 250,°
